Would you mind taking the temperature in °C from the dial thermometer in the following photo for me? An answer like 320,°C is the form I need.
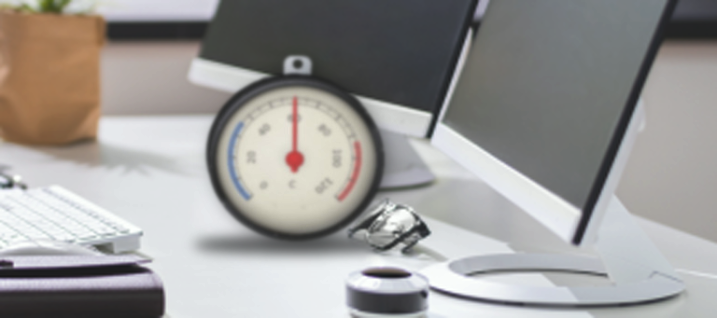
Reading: 60,°C
